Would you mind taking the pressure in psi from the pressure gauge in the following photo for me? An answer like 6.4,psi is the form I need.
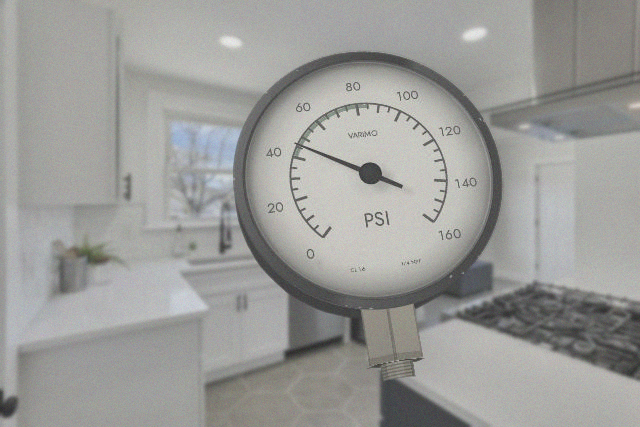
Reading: 45,psi
